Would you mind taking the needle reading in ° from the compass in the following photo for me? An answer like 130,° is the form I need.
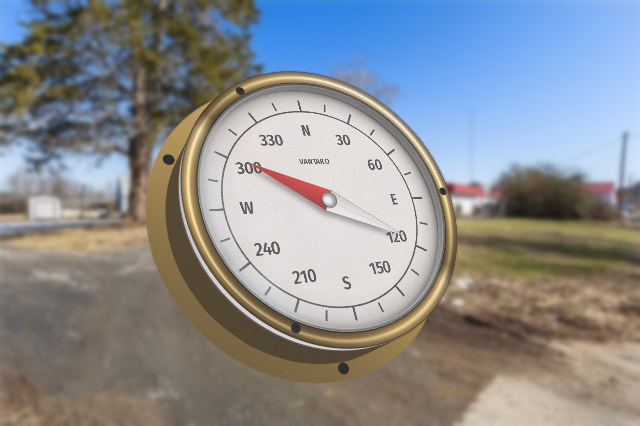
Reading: 300,°
